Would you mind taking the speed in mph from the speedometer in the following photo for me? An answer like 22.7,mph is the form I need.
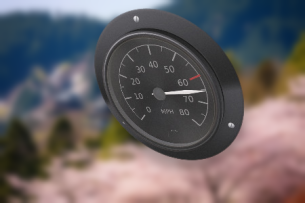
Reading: 65,mph
